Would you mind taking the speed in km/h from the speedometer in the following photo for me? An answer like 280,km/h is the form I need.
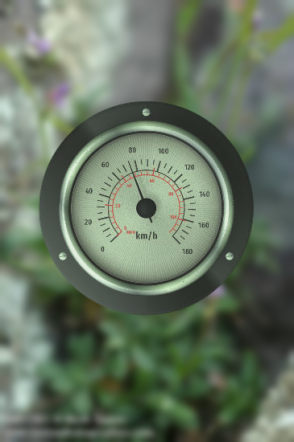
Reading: 75,km/h
